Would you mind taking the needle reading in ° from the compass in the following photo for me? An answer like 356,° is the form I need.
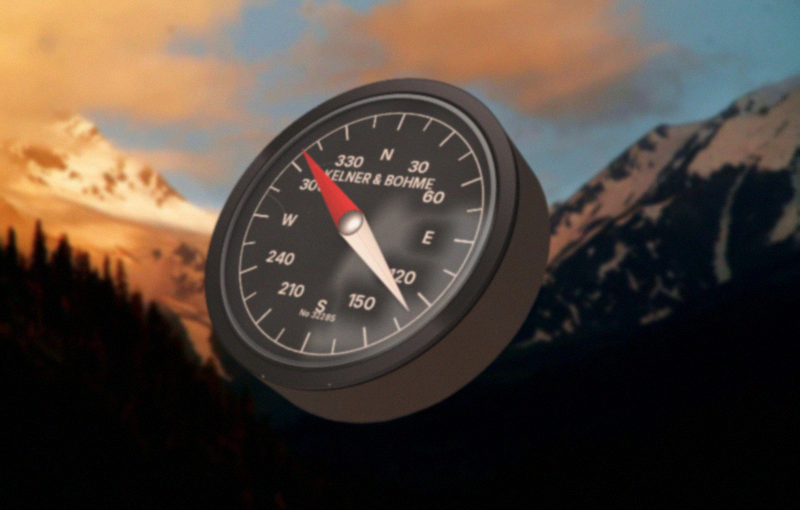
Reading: 307.5,°
